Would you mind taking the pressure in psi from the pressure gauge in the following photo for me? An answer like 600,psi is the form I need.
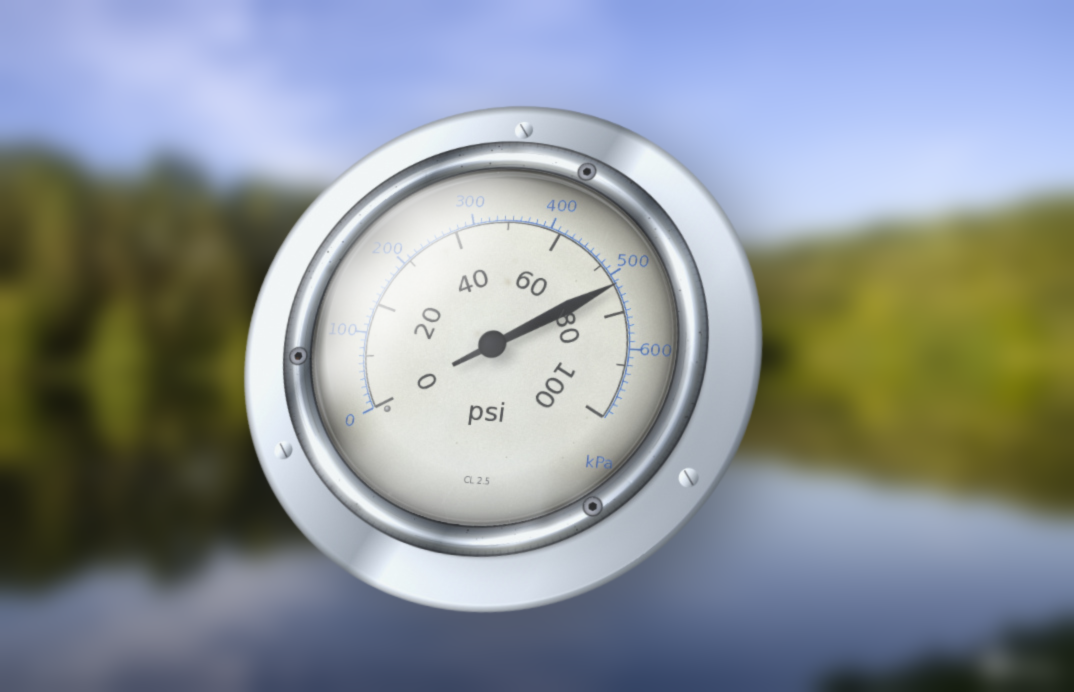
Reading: 75,psi
